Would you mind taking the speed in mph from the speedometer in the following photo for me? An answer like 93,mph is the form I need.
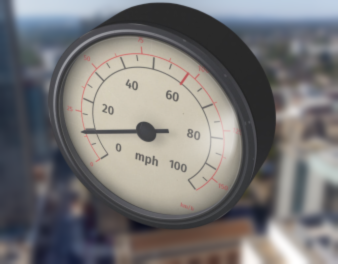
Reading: 10,mph
